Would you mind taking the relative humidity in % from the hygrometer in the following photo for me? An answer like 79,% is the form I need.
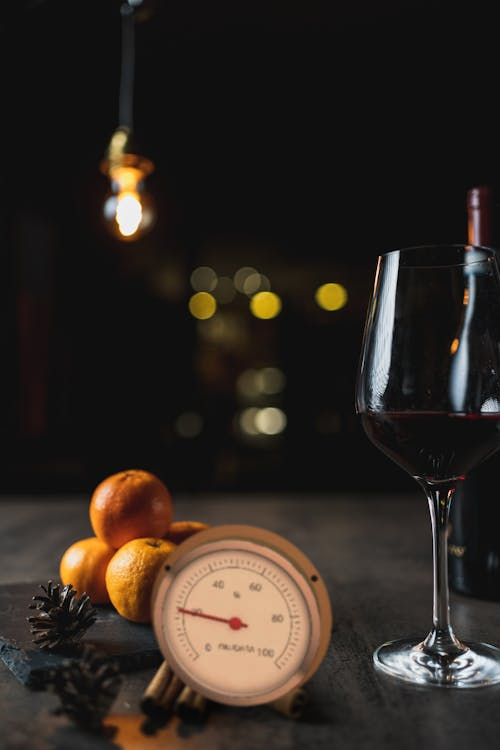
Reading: 20,%
